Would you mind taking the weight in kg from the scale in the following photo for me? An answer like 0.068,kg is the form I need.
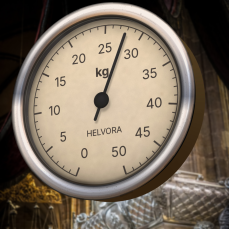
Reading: 28,kg
